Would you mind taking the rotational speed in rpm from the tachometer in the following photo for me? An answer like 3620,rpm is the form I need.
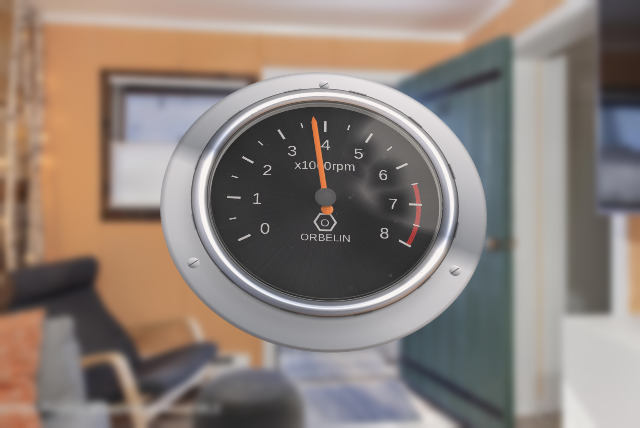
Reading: 3750,rpm
